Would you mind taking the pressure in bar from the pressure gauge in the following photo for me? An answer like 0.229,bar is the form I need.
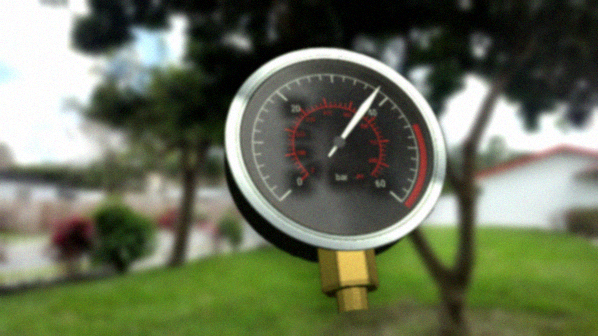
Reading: 38,bar
